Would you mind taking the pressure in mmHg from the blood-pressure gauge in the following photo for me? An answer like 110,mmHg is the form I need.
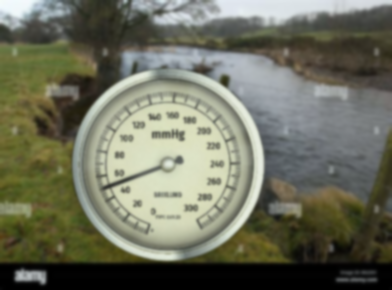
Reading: 50,mmHg
